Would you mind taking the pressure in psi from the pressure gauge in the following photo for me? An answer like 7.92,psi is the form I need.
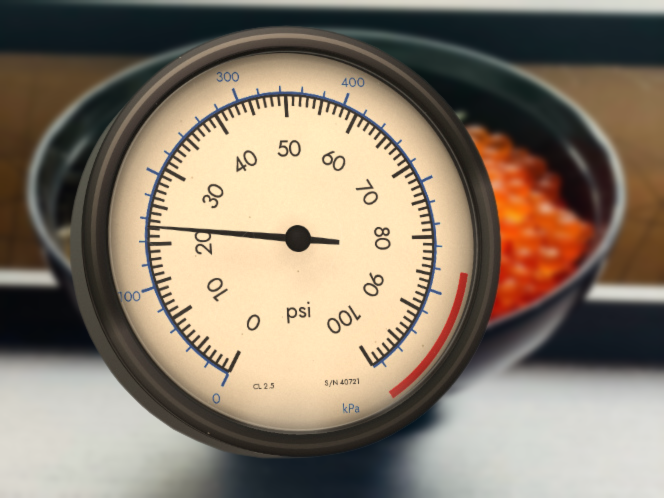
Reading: 22,psi
